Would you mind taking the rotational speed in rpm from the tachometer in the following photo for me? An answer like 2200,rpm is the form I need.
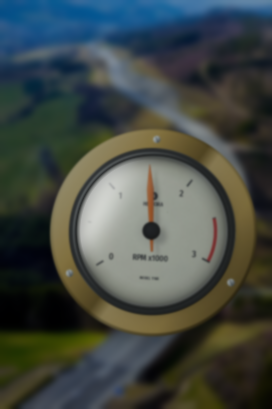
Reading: 1500,rpm
